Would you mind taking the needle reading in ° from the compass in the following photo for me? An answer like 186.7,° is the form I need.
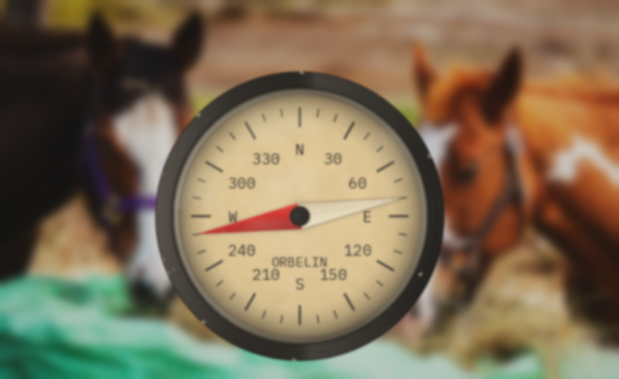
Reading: 260,°
